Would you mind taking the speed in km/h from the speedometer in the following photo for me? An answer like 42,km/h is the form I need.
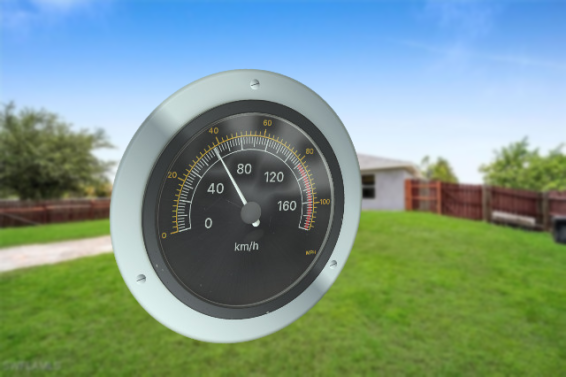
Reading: 60,km/h
